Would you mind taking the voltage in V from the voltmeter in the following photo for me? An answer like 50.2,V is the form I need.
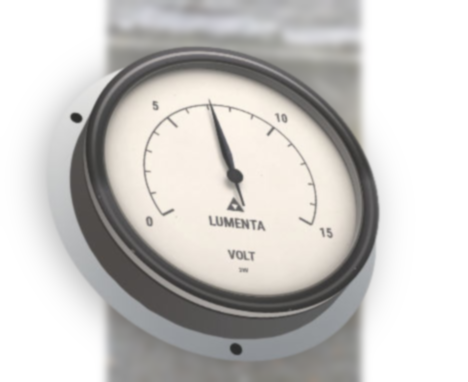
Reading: 7,V
